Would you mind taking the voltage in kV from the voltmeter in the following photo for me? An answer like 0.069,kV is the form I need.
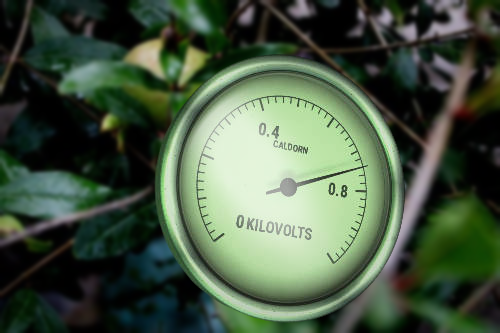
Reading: 0.74,kV
